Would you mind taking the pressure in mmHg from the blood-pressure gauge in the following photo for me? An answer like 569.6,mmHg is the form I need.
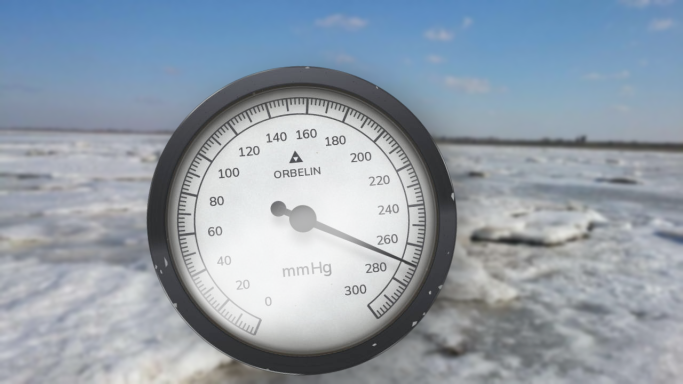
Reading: 270,mmHg
